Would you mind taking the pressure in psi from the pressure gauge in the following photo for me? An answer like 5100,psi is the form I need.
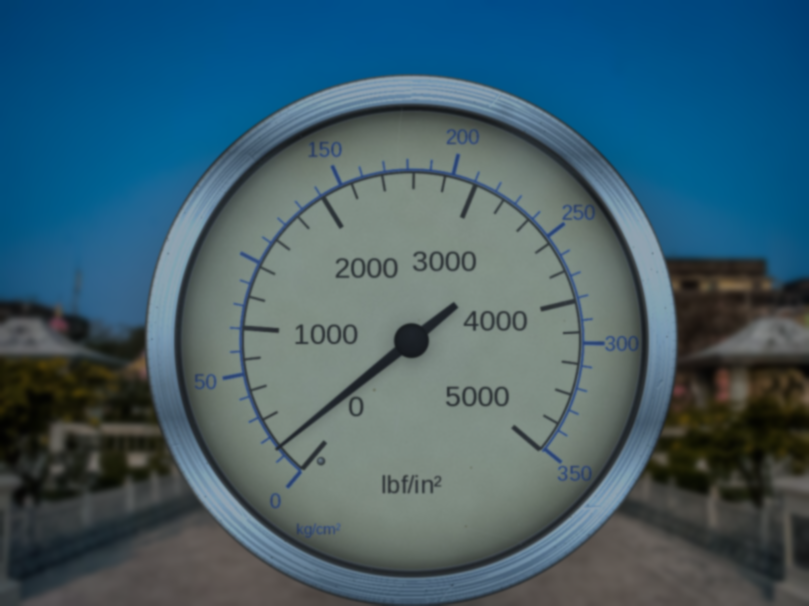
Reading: 200,psi
